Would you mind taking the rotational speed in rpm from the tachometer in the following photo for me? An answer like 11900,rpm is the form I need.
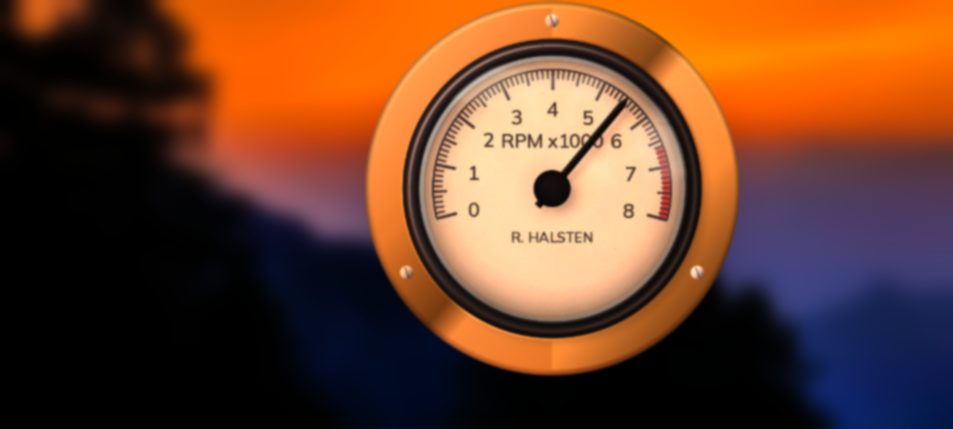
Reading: 5500,rpm
